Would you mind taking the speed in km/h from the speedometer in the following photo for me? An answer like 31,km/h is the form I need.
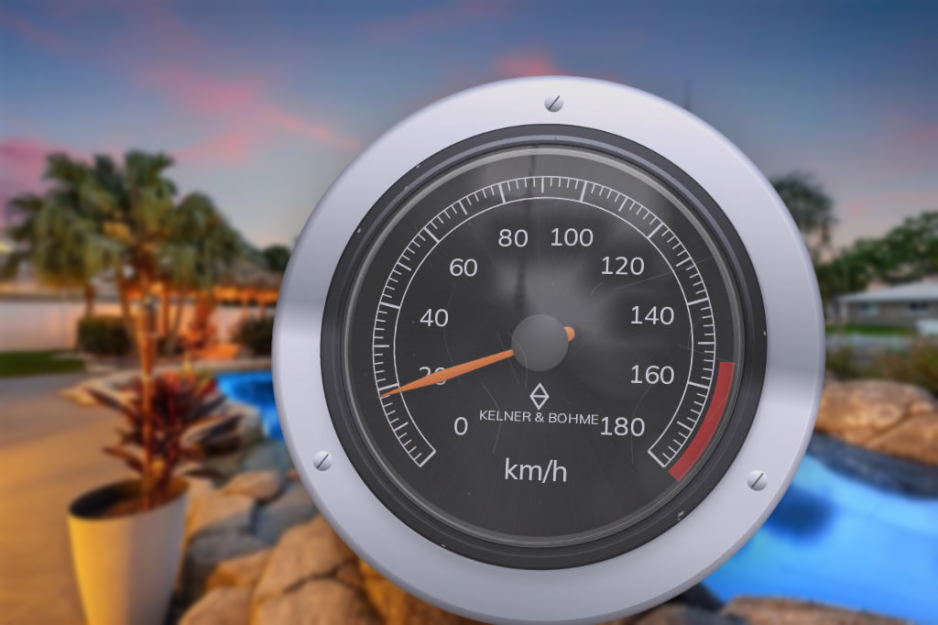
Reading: 18,km/h
